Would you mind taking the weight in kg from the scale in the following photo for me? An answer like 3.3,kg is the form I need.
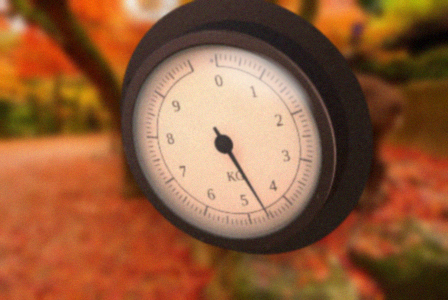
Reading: 4.5,kg
